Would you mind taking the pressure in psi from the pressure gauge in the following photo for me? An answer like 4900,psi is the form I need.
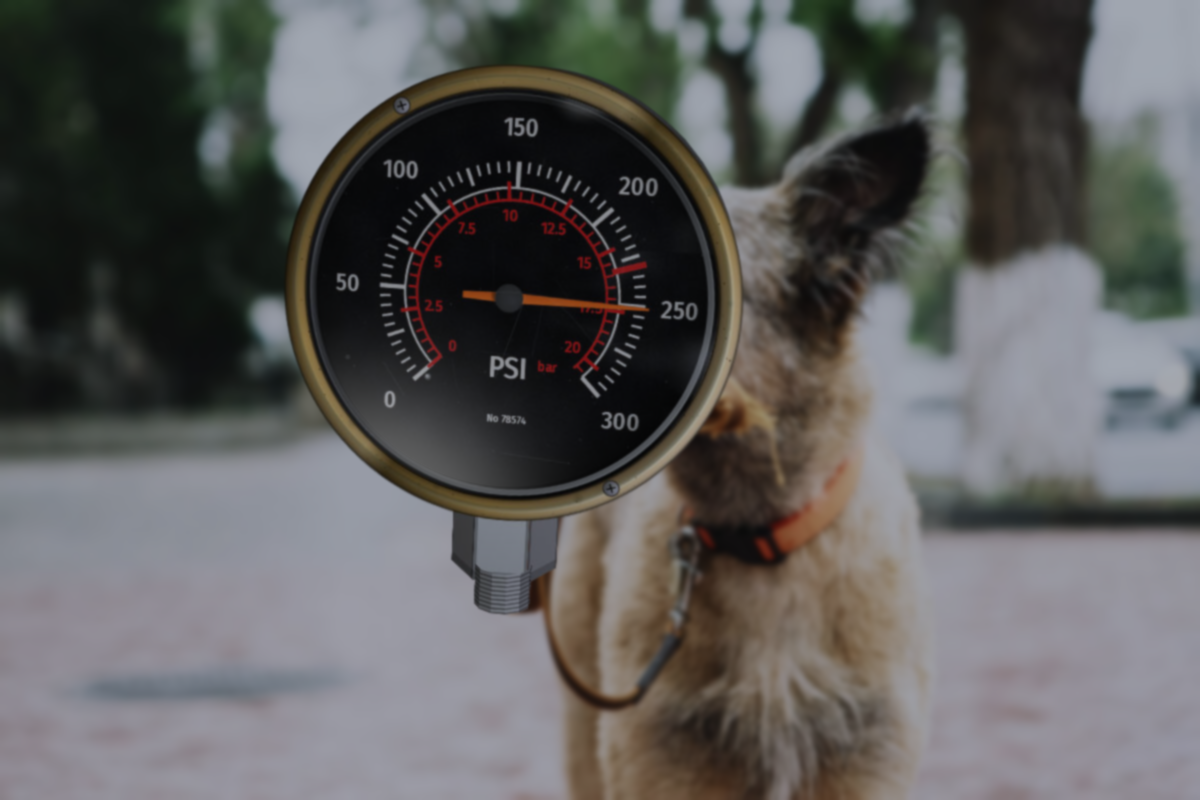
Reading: 250,psi
